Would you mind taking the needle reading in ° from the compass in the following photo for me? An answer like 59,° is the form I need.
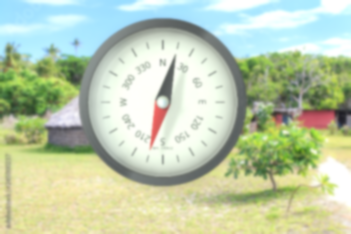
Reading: 195,°
